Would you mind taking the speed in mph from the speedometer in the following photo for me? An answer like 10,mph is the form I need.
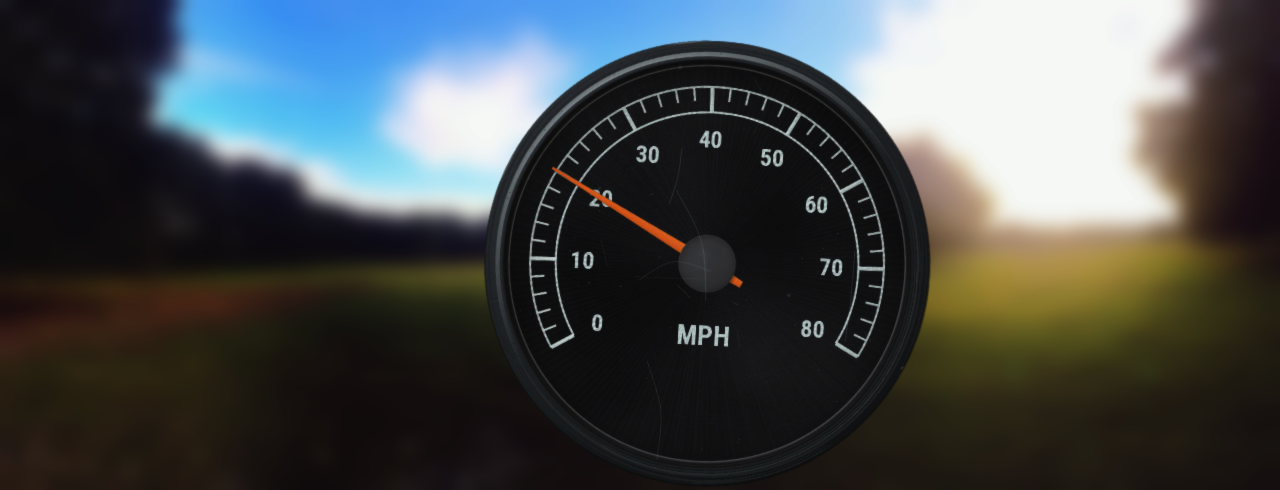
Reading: 20,mph
